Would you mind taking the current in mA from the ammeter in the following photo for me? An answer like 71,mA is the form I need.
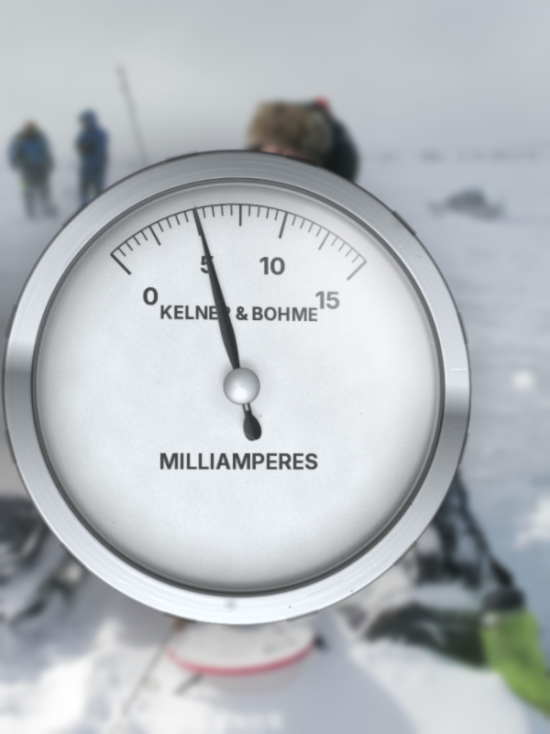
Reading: 5,mA
